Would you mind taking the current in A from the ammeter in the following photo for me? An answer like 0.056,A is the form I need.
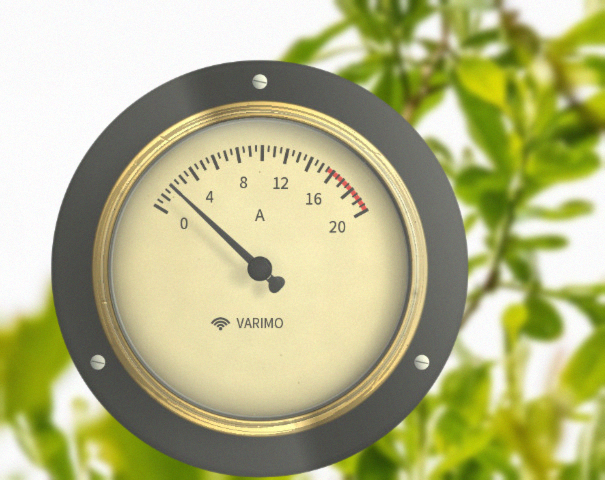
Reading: 2,A
